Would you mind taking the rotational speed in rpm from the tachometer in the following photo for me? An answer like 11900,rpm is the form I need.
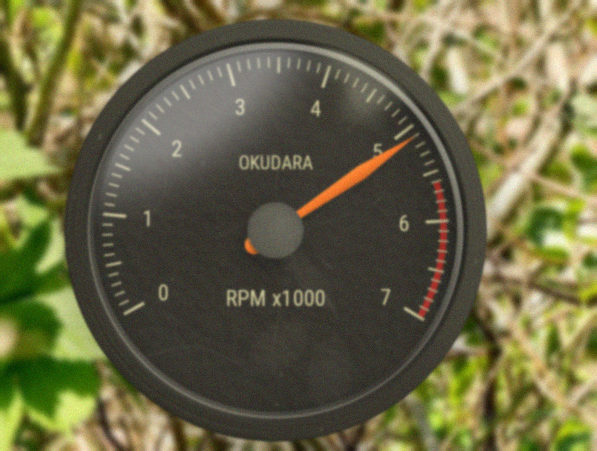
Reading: 5100,rpm
